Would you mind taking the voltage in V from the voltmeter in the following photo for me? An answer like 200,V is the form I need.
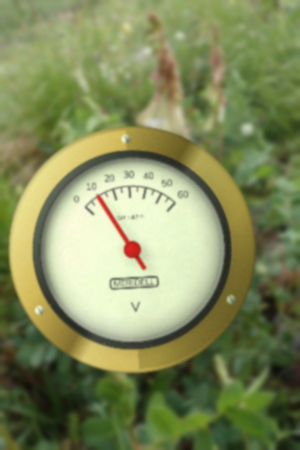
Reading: 10,V
